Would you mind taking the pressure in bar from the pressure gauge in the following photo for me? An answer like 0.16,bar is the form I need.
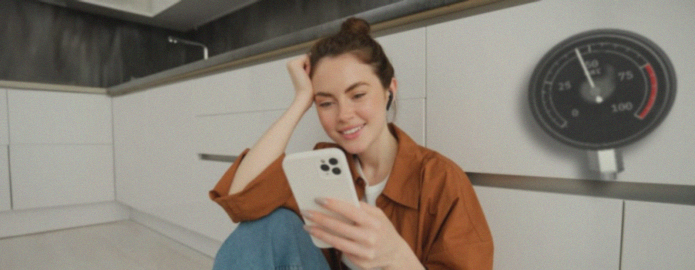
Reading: 45,bar
